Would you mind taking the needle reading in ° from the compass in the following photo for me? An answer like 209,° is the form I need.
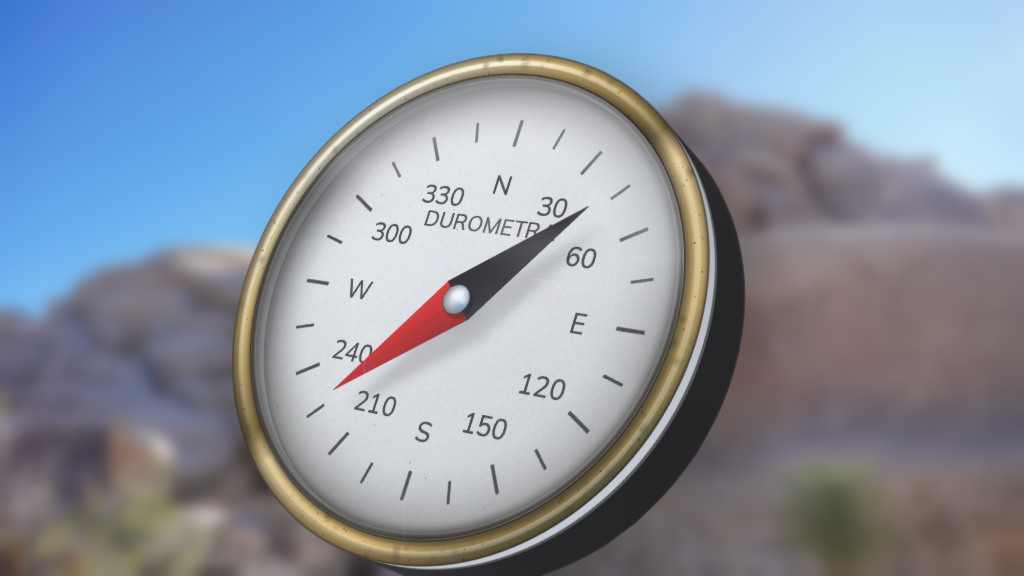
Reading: 225,°
